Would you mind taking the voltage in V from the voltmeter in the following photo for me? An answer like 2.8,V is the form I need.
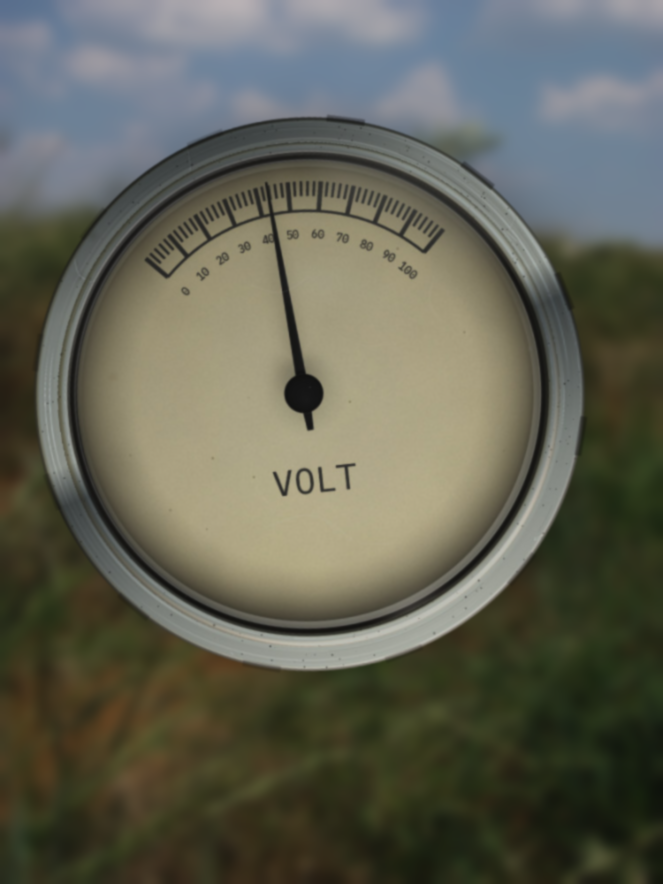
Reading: 44,V
